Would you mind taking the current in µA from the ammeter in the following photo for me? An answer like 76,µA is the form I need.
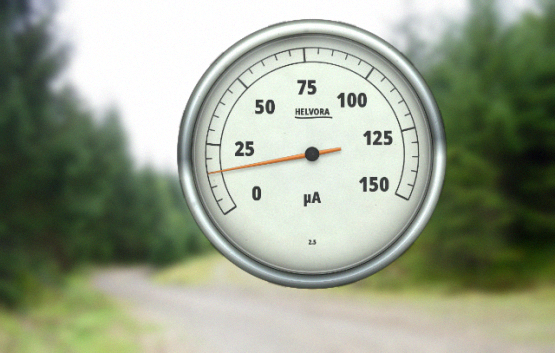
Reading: 15,µA
